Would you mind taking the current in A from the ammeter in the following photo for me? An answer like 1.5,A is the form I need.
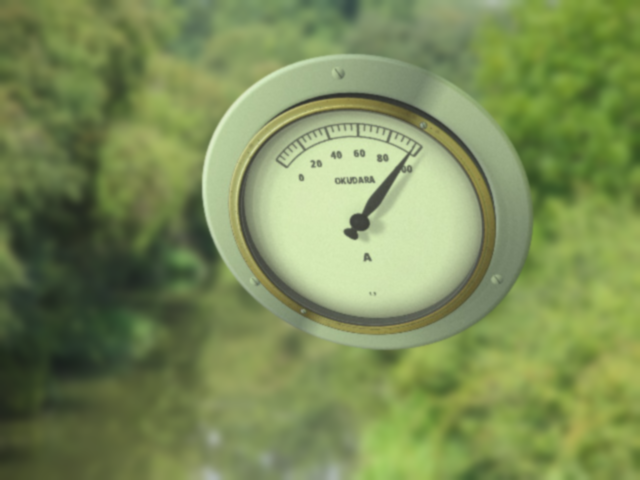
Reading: 96,A
